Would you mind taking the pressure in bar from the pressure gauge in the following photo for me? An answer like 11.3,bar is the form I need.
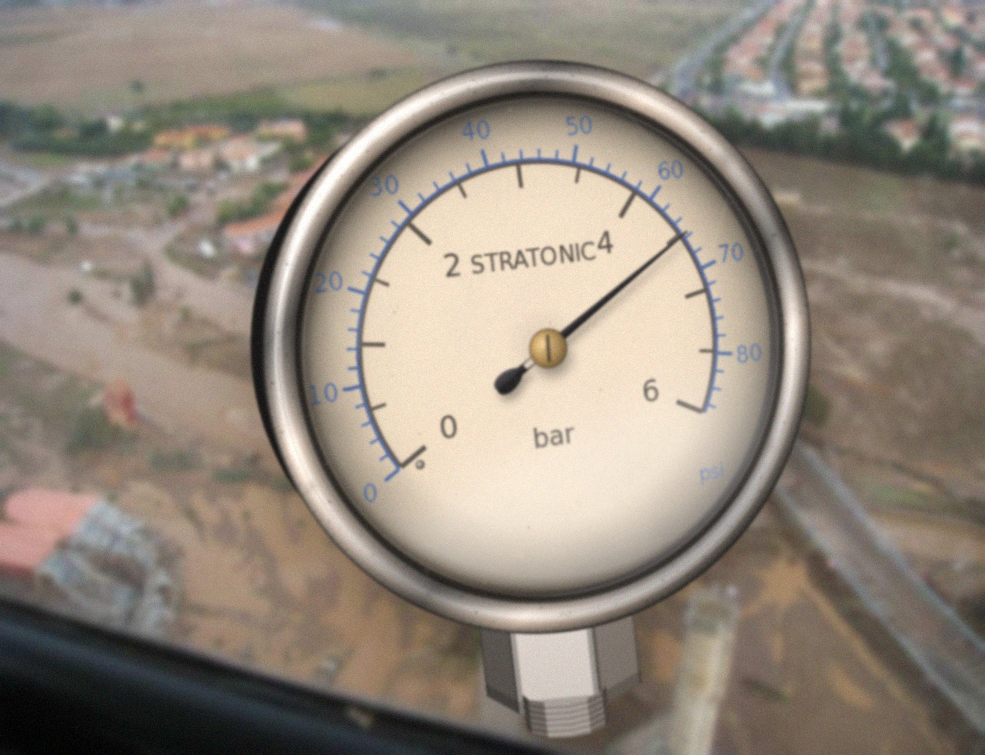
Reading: 4.5,bar
